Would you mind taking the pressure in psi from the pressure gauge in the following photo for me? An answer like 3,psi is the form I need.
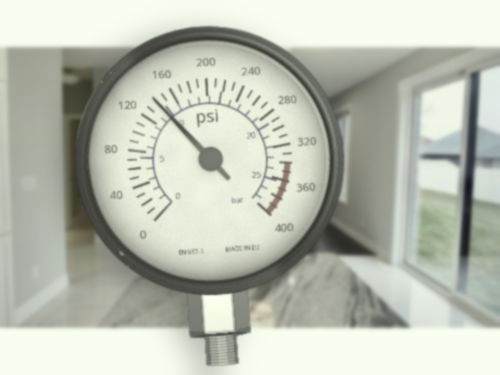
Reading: 140,psi
